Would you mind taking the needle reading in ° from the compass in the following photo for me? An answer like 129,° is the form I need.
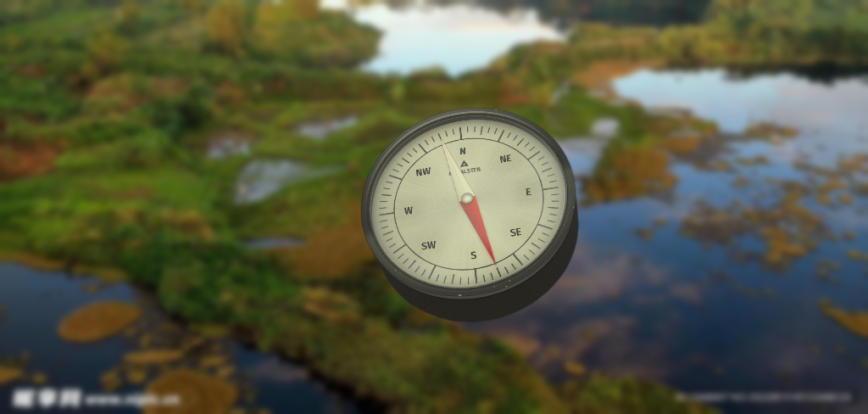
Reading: 165,°
